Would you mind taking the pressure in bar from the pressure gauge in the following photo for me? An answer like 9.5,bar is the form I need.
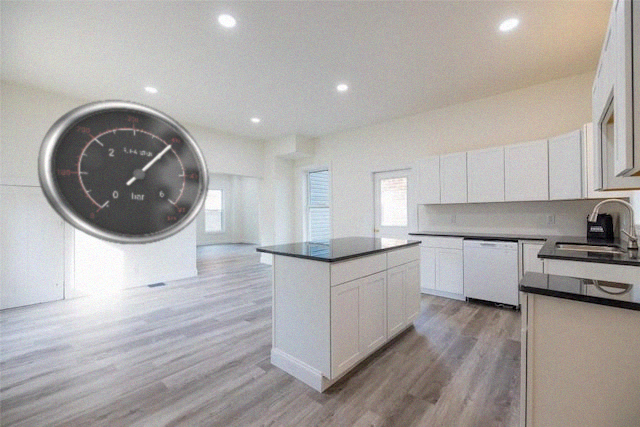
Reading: 4,bar
